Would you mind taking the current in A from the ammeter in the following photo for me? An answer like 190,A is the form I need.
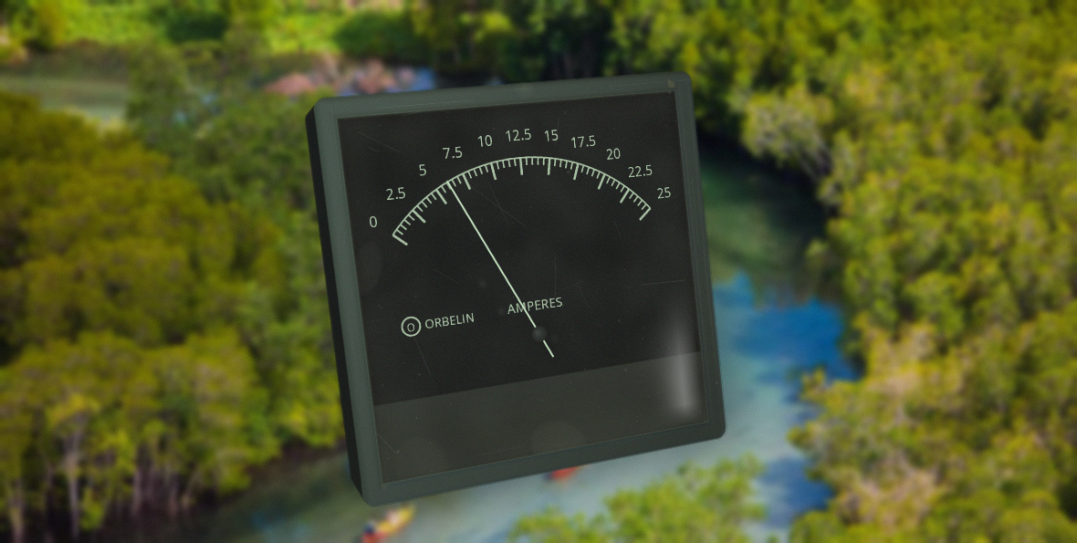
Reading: 6,A
